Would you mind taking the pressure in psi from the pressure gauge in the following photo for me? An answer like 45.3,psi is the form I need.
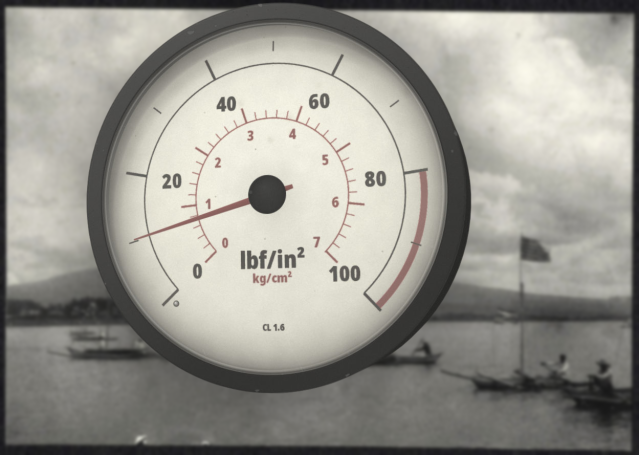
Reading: 10,psi
